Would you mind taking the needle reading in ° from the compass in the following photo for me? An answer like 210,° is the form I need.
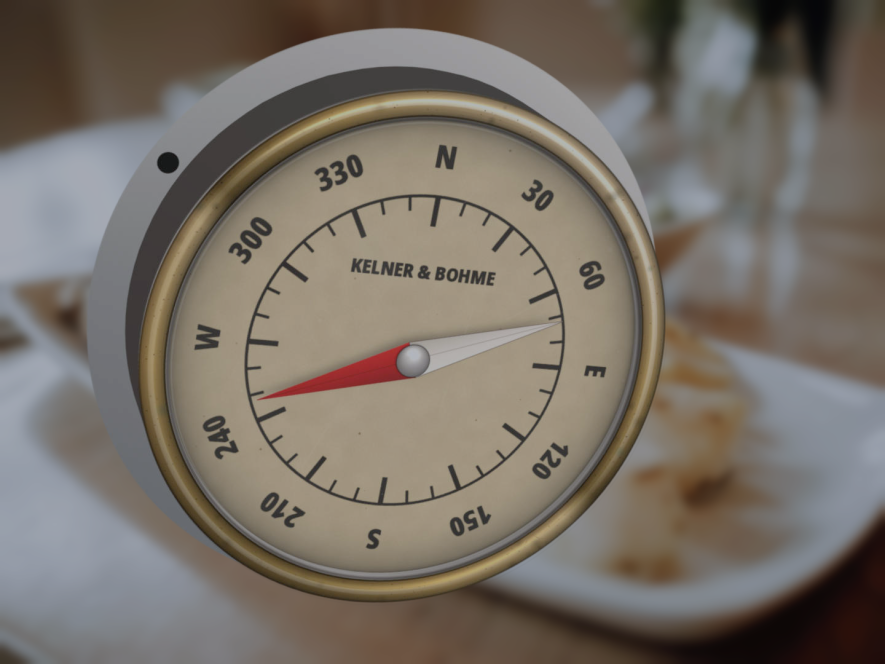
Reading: 250,°
